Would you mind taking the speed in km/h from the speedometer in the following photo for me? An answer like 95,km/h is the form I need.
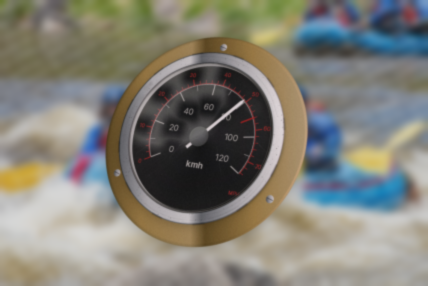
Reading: 80,km/h
